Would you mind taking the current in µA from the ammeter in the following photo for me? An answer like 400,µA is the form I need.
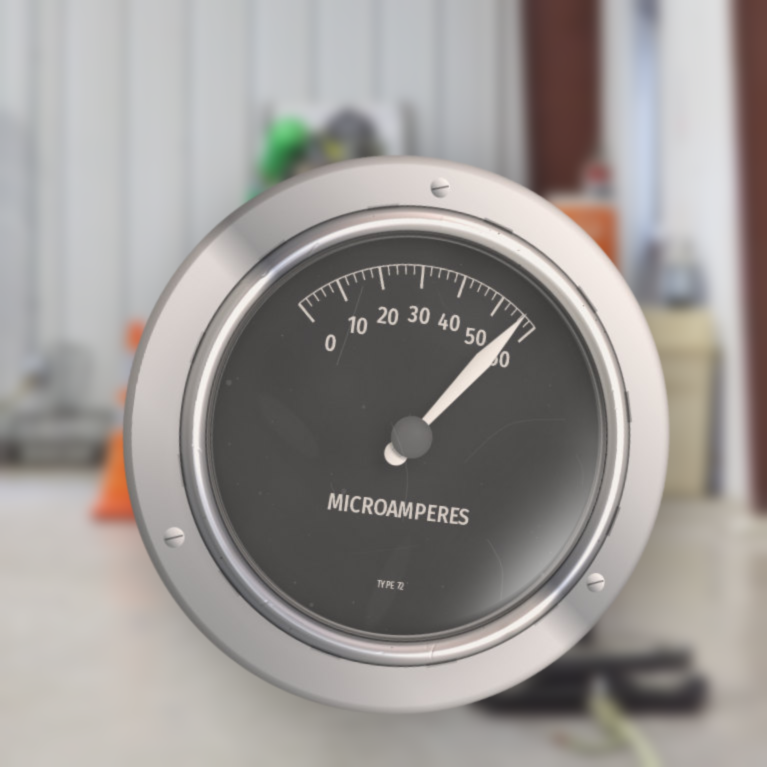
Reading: 56,µA
